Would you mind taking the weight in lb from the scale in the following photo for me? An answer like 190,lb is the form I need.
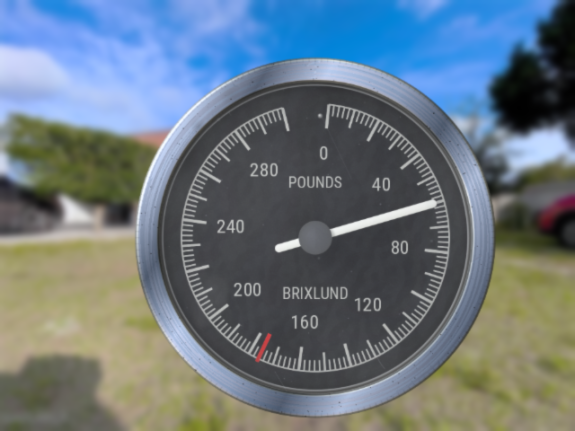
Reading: 60,lb
